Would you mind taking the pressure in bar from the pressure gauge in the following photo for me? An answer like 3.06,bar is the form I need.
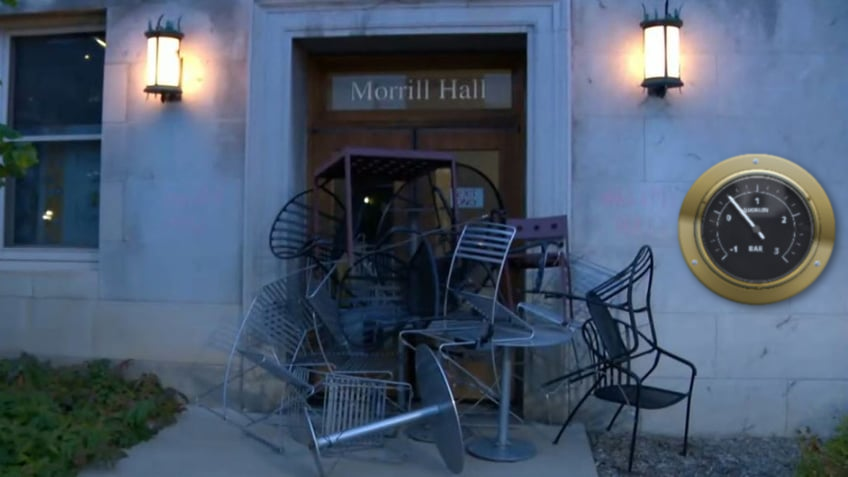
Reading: 0.4,bar
